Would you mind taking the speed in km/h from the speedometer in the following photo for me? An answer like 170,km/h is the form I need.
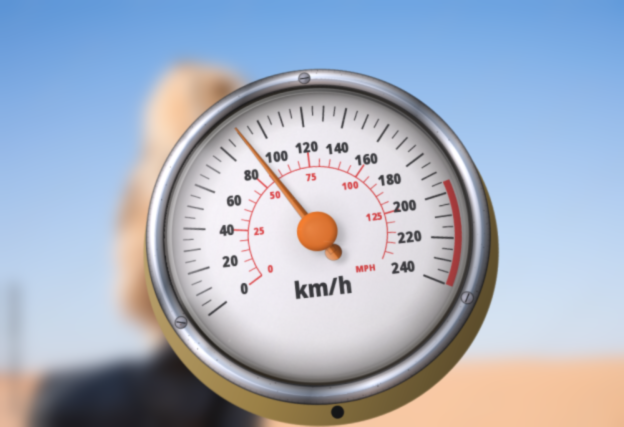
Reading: 90,km/h
